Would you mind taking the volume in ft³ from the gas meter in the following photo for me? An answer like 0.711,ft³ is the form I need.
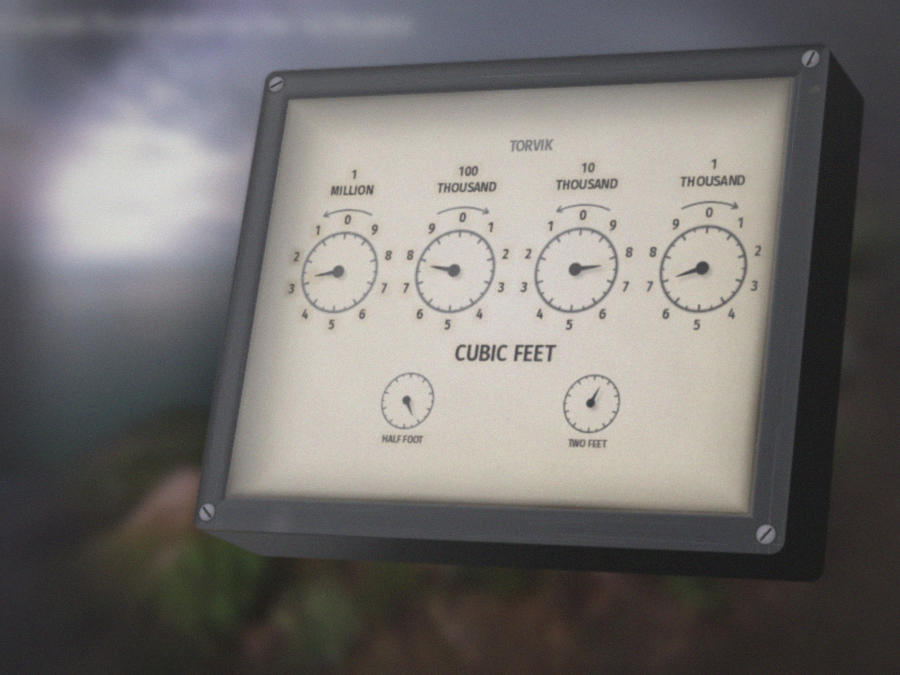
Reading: 277700,ft³
